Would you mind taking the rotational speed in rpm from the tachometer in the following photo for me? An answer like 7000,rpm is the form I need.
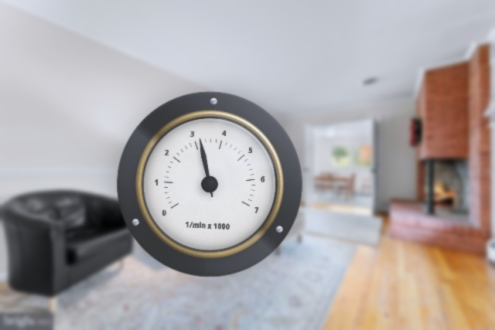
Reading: 3200,rpm
